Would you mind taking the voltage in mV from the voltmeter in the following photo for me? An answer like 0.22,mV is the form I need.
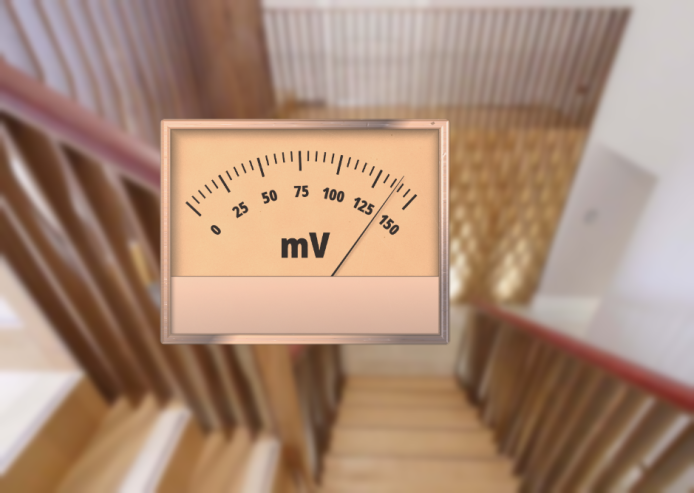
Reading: 137.5,mV
